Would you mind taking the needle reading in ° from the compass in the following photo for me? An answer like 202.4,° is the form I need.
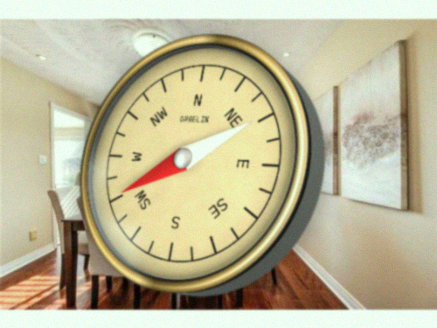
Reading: 240,°
